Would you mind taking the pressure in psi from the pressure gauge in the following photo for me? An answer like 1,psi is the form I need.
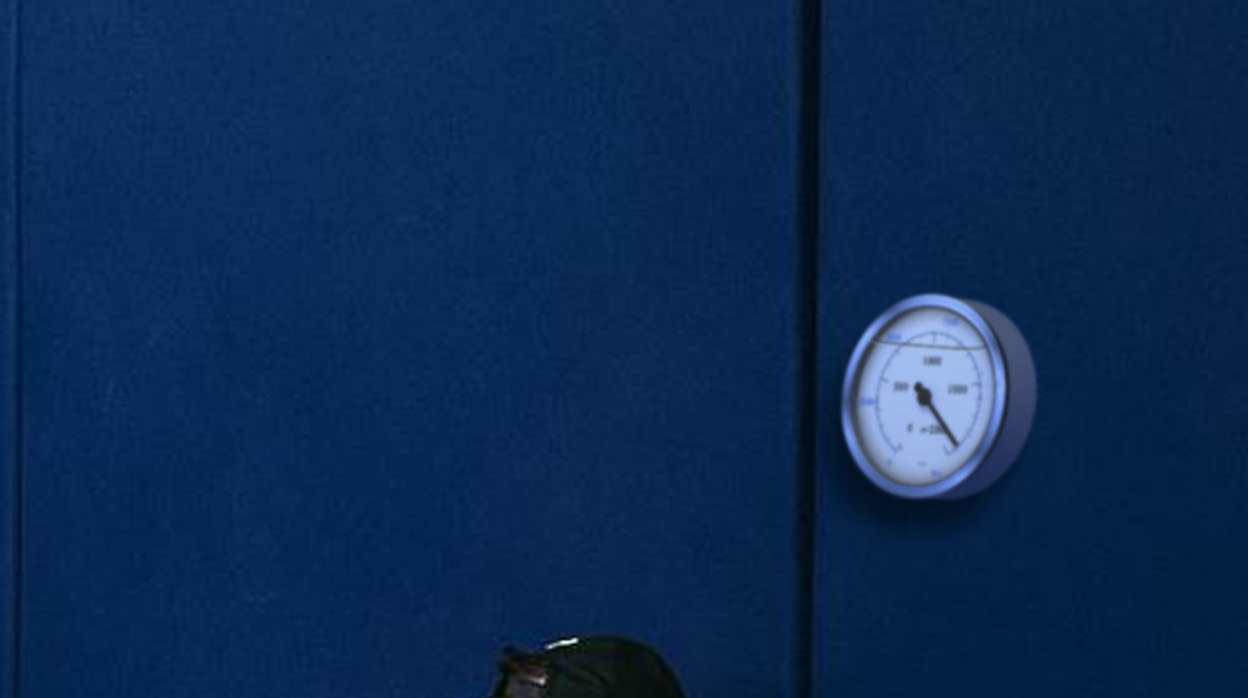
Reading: 1900,psi
